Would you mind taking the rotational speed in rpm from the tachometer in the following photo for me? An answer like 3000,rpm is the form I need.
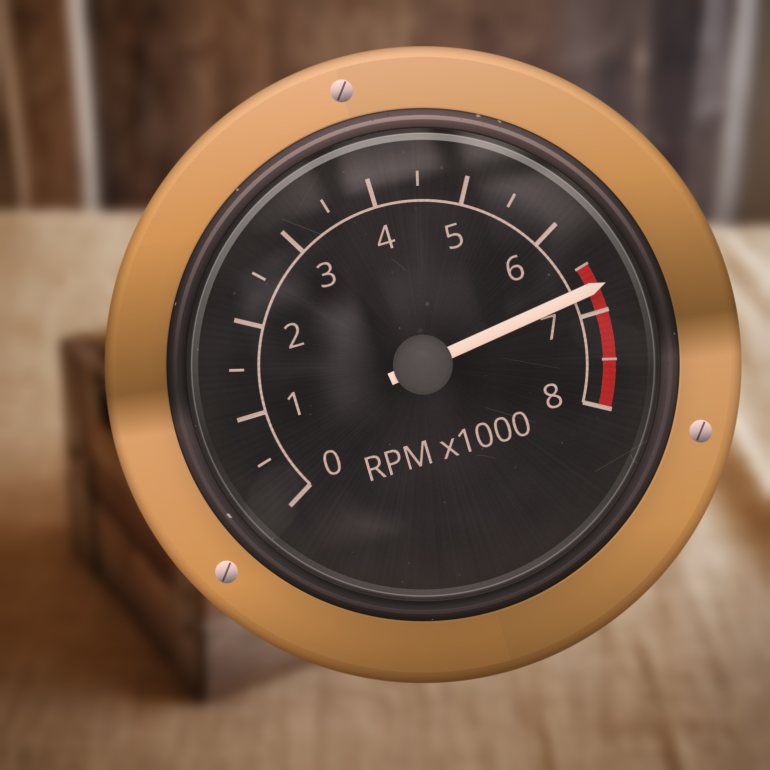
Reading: 6750,rpm
